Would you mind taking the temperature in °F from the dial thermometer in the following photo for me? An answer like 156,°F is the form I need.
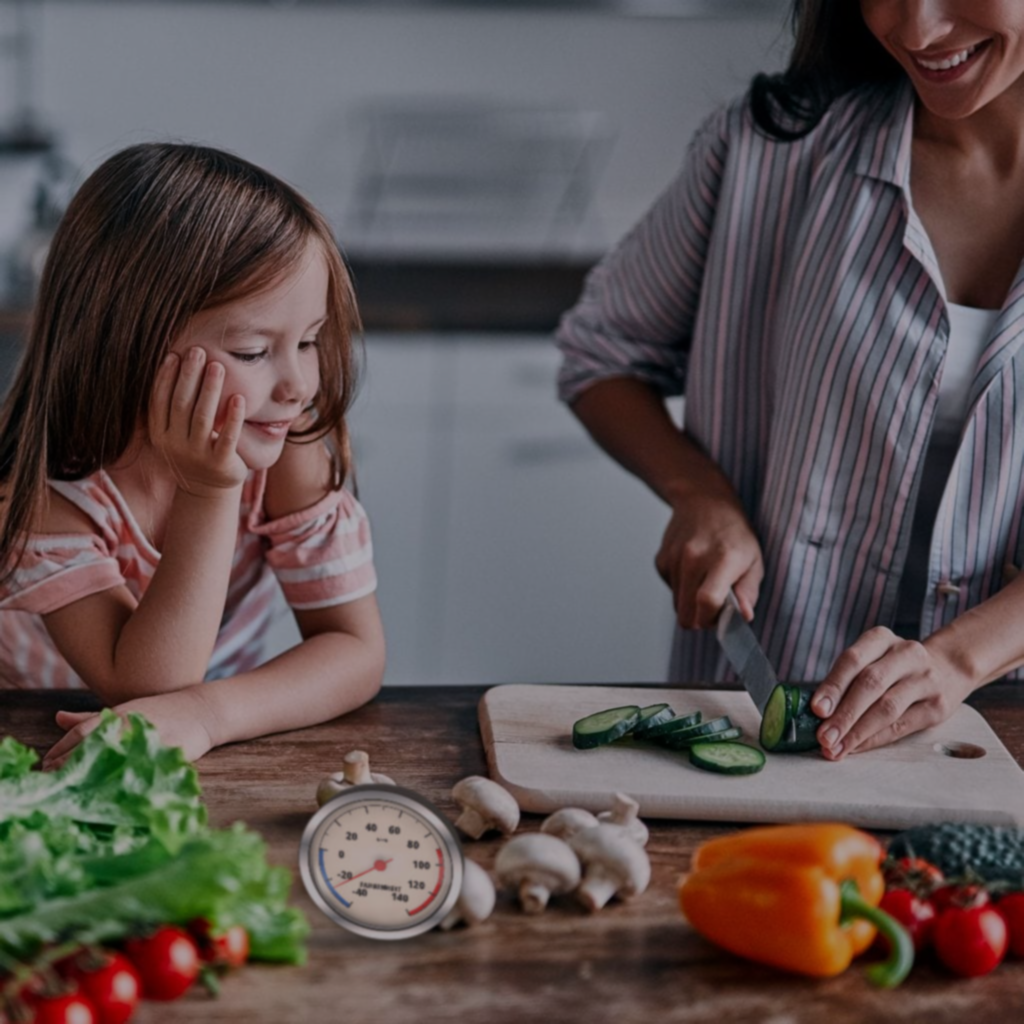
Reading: -25,°F
